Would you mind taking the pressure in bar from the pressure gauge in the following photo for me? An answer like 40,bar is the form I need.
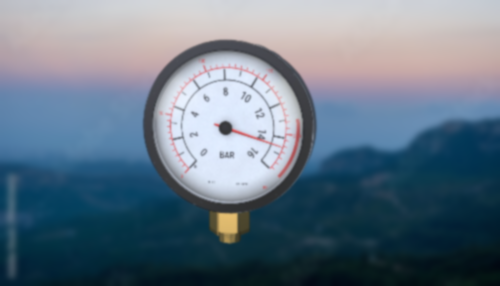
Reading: 14.5,bar
